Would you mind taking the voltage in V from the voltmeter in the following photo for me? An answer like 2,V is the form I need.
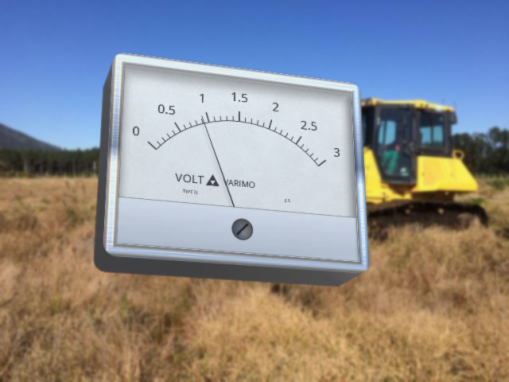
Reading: 0.9,V
